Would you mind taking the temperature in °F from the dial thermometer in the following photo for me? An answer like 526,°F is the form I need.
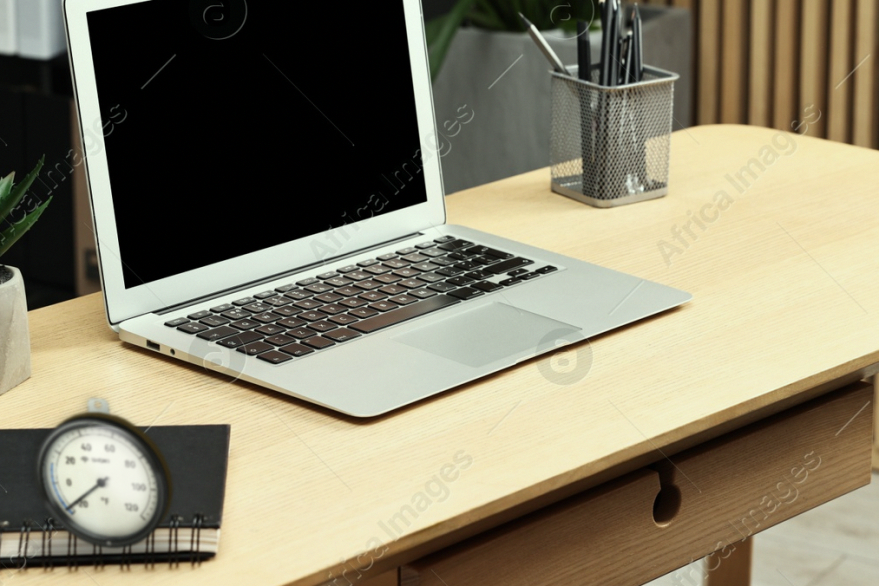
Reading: -16,°F
